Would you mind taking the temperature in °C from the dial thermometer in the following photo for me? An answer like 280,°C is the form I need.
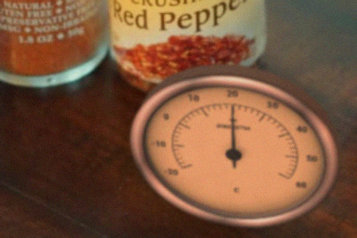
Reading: 20,°C
